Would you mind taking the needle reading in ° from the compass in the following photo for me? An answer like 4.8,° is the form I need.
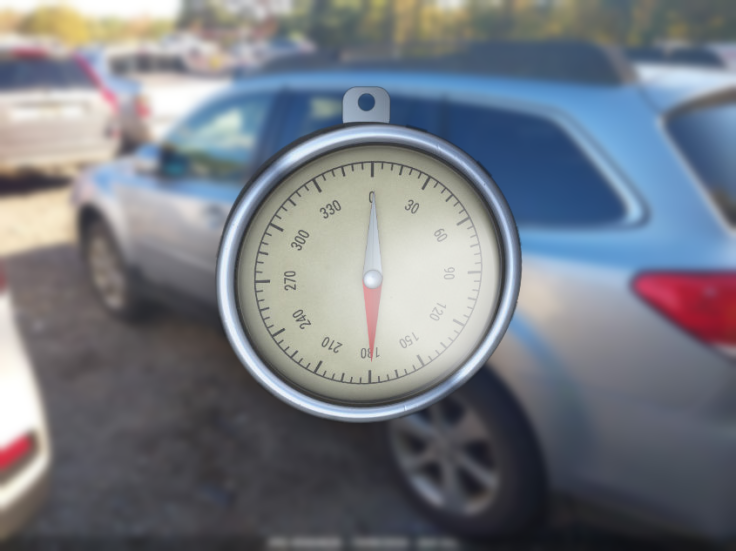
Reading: 180,°
